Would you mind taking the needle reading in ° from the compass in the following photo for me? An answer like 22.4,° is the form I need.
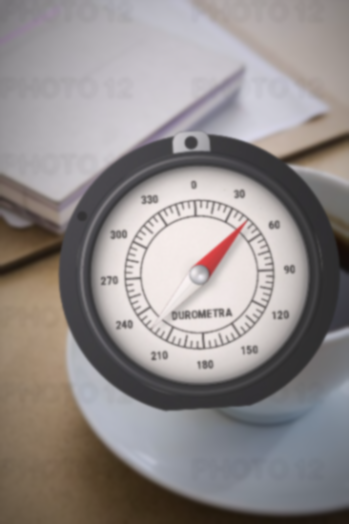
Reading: 45,°
